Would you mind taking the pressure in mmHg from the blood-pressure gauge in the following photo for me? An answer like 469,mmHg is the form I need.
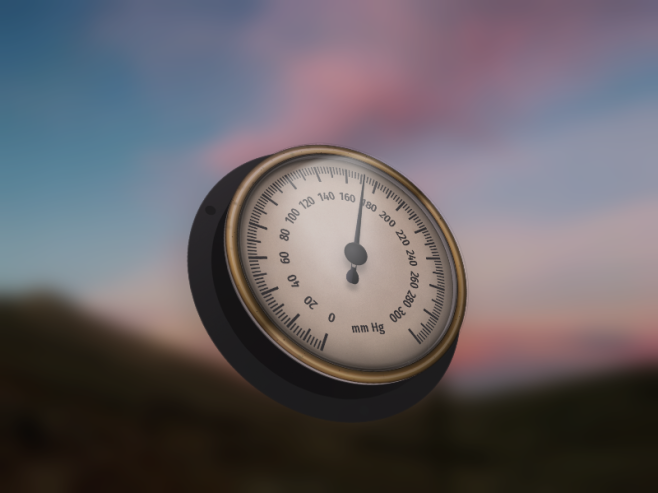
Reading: 170,mmHg
